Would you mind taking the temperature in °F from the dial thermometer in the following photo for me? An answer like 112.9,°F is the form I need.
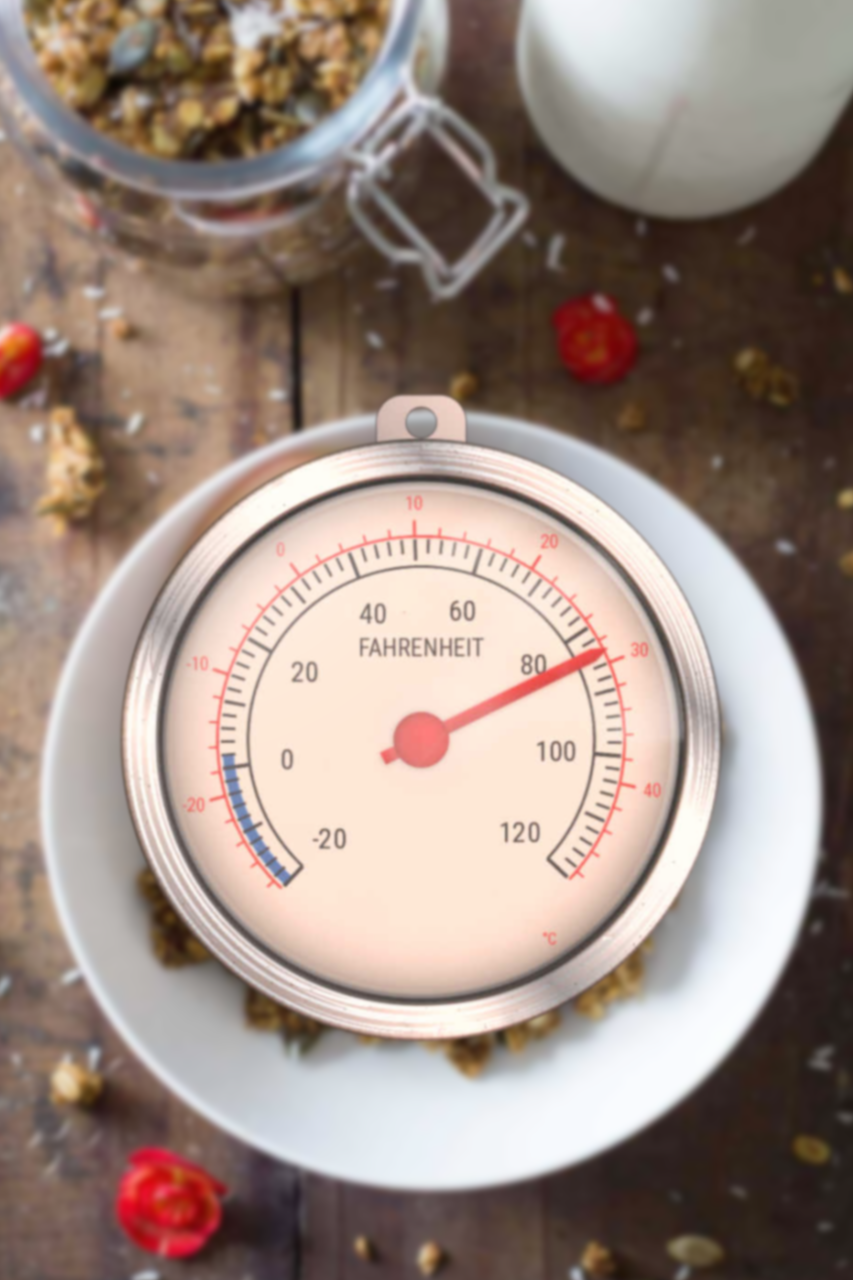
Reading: 84,°F
